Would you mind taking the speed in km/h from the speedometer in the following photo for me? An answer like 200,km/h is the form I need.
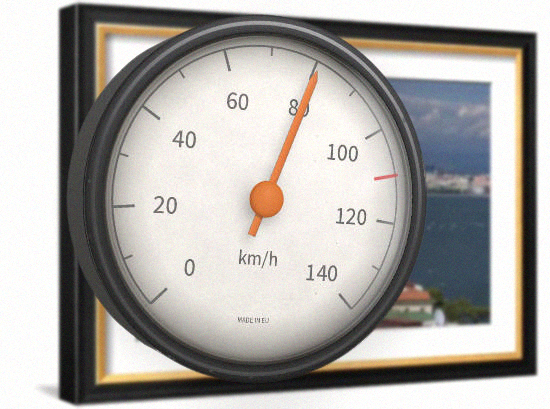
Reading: 80,km/h
